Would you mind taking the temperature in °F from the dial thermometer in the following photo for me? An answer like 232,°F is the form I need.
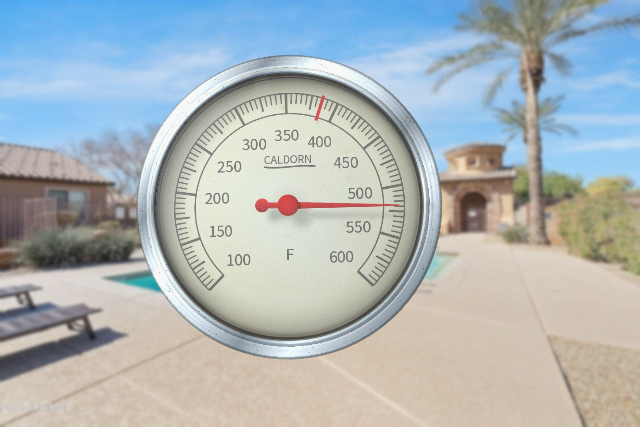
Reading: 520,°F
